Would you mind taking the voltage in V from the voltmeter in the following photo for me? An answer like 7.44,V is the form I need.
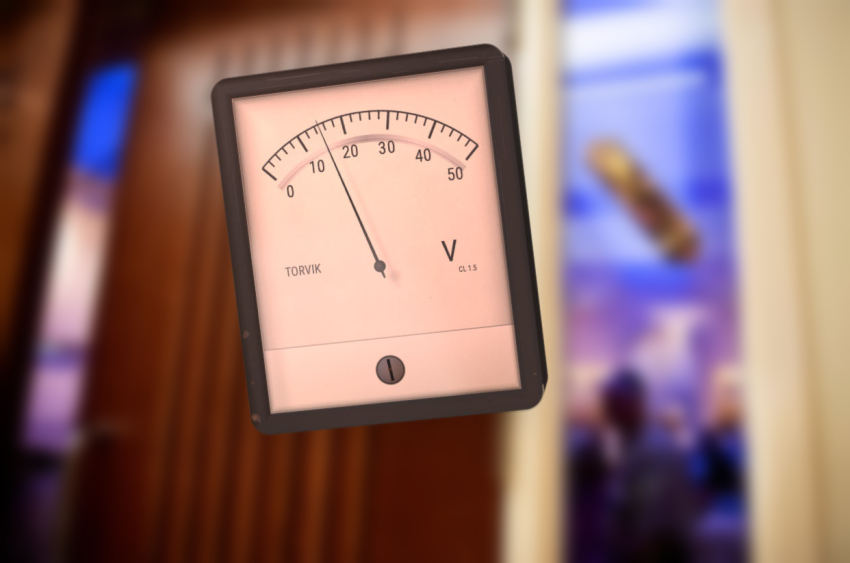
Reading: 15,V
